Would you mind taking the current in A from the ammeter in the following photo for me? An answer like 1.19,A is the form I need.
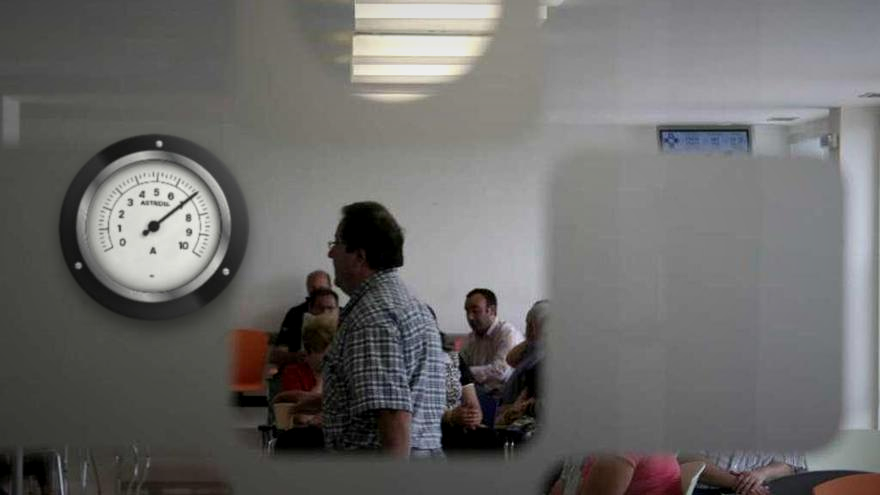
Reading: 7,A
